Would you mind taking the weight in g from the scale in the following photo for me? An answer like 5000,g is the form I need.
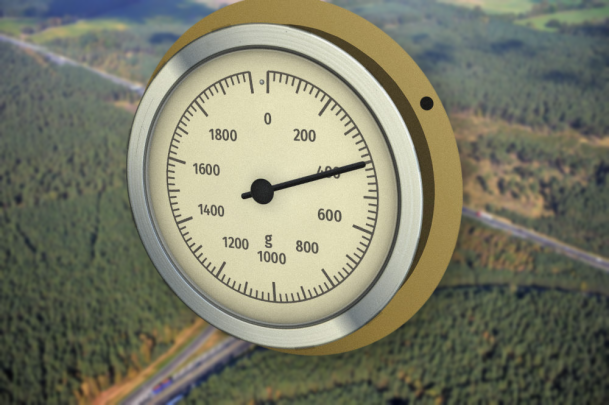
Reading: 400,g
